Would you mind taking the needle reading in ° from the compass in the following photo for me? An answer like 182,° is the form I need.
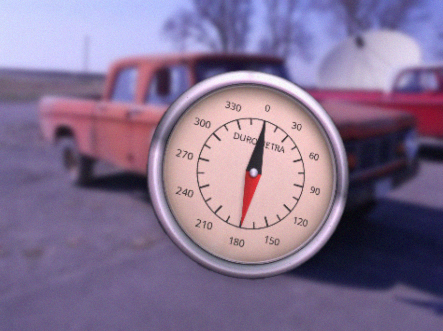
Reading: 180,°
